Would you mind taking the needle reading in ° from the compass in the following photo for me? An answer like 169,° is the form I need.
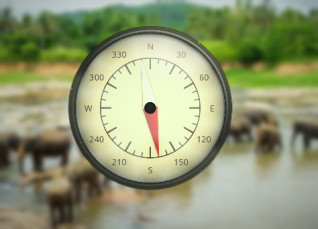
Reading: 170,°
